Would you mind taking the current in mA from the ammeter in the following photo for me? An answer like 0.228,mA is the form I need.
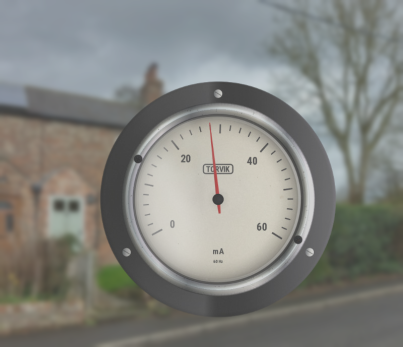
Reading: 28,mA
